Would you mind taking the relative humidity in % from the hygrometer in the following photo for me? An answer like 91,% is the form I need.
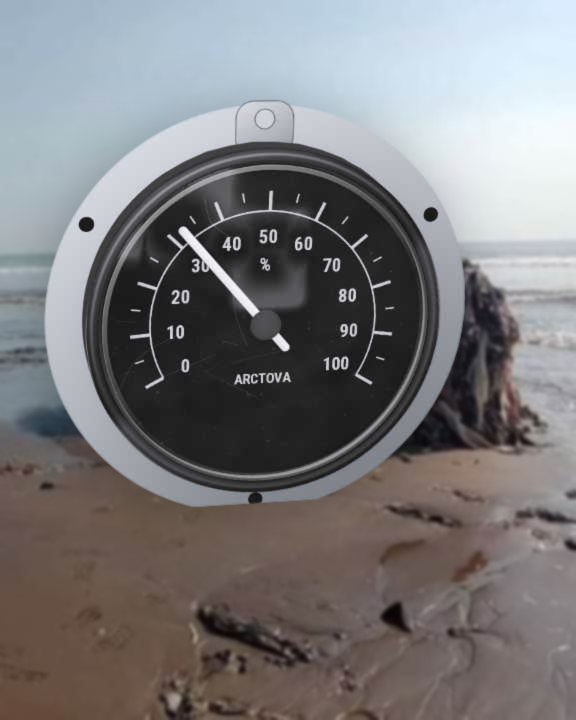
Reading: 32.5,%
